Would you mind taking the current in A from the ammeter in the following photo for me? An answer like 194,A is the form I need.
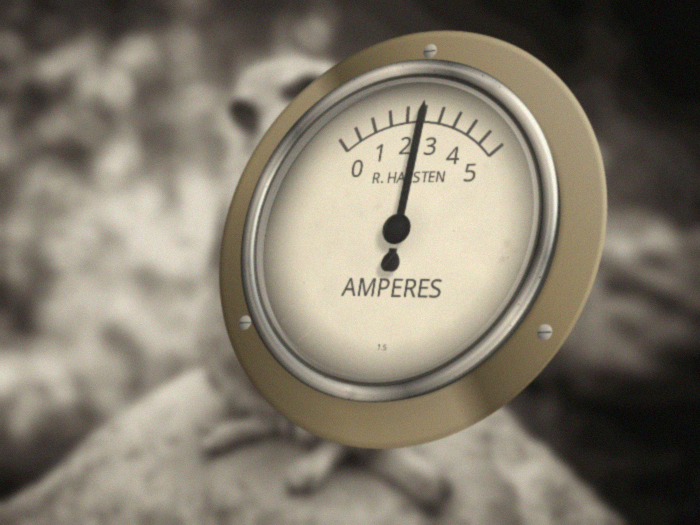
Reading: 2.5,A
